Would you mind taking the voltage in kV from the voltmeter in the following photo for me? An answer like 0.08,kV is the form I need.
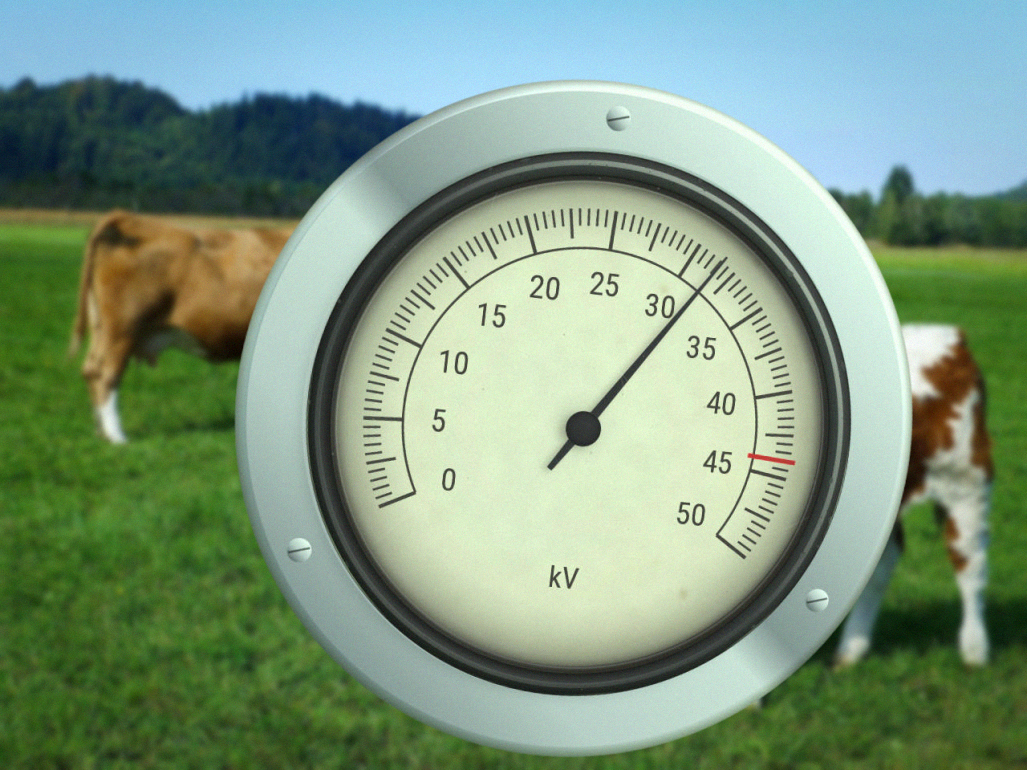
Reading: 31.5,kV
